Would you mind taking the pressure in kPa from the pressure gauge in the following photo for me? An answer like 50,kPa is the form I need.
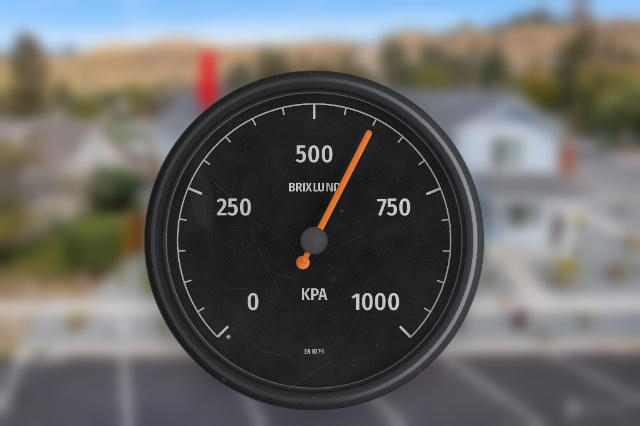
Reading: 600,kPa
